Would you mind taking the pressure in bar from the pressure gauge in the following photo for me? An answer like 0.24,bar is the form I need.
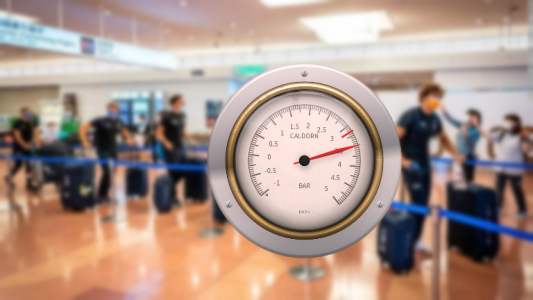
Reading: 3.5,bar
